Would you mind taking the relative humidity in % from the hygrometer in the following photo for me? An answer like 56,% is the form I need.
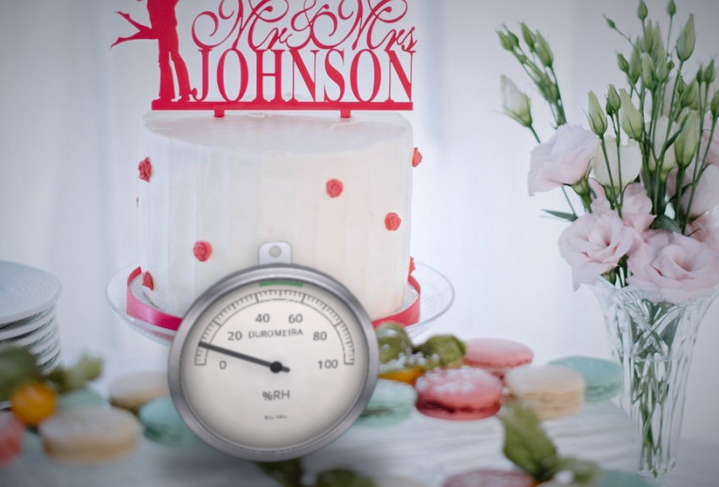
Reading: 10,%
